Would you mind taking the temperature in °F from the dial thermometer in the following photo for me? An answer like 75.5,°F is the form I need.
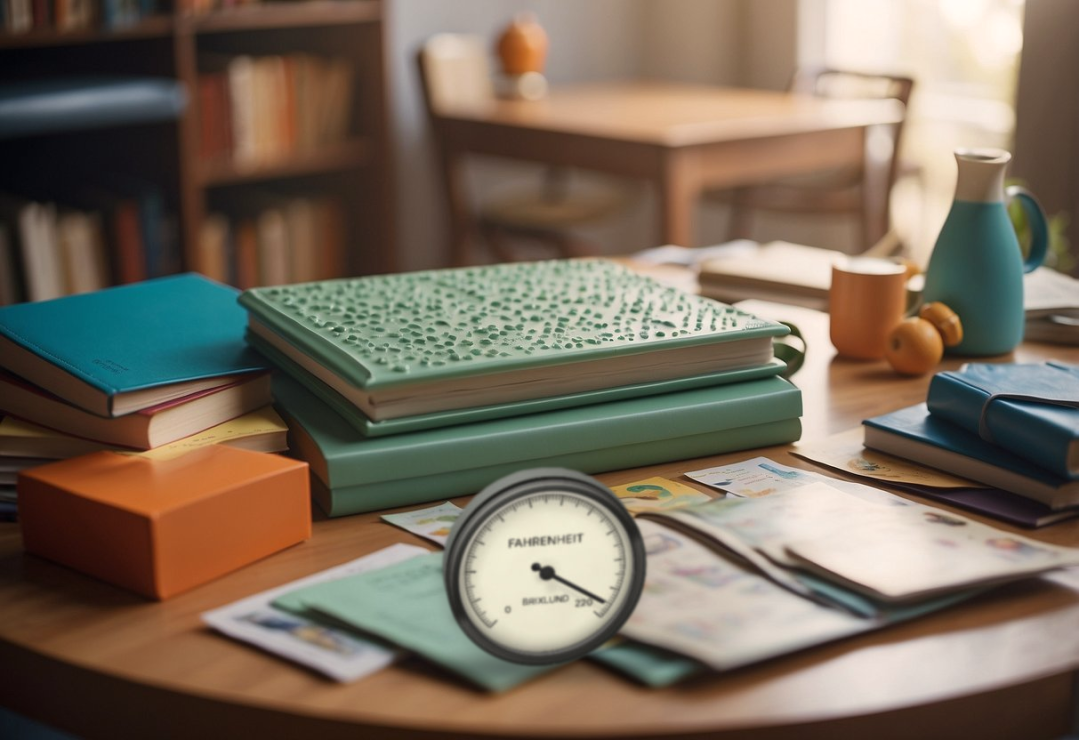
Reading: 210,°F
